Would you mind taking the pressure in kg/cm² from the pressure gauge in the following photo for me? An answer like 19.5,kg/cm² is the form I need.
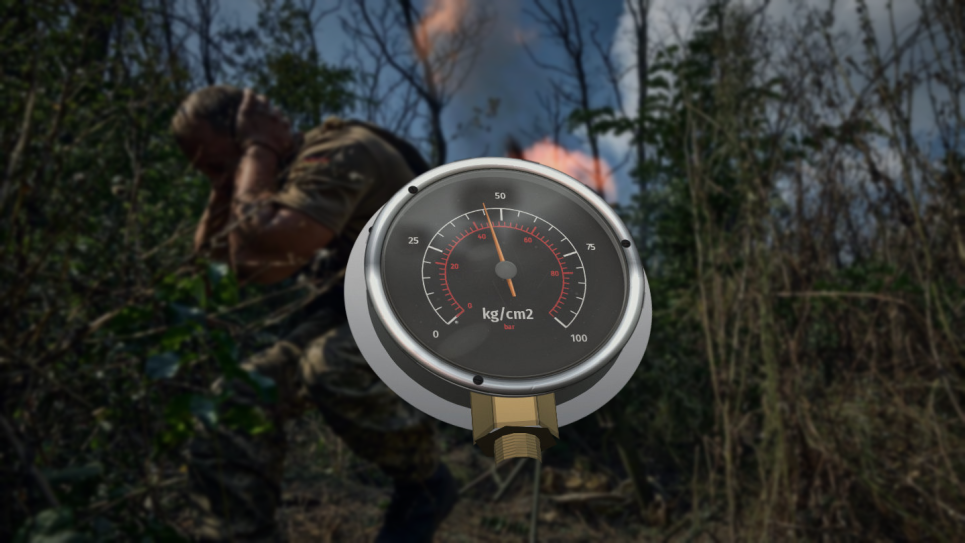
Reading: 45,kg/cm²
